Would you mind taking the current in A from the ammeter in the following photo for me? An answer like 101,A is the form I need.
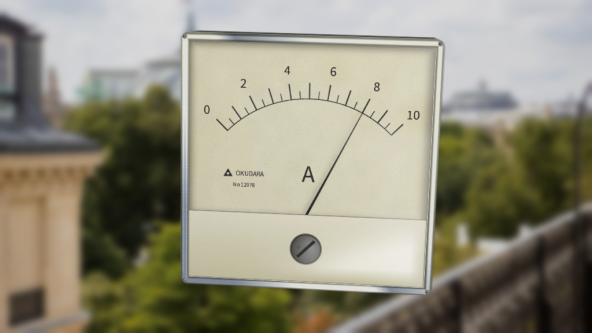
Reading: 8,A
